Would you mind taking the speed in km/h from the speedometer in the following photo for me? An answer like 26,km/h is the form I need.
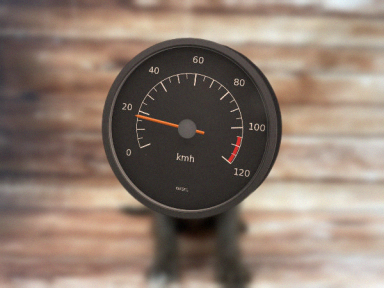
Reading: 17.5,km/h
